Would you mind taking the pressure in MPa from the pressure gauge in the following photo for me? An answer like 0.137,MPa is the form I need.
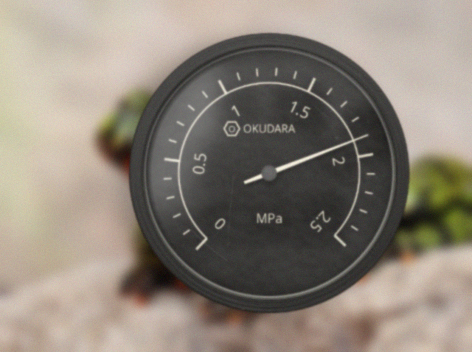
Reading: 1.9,MPa
